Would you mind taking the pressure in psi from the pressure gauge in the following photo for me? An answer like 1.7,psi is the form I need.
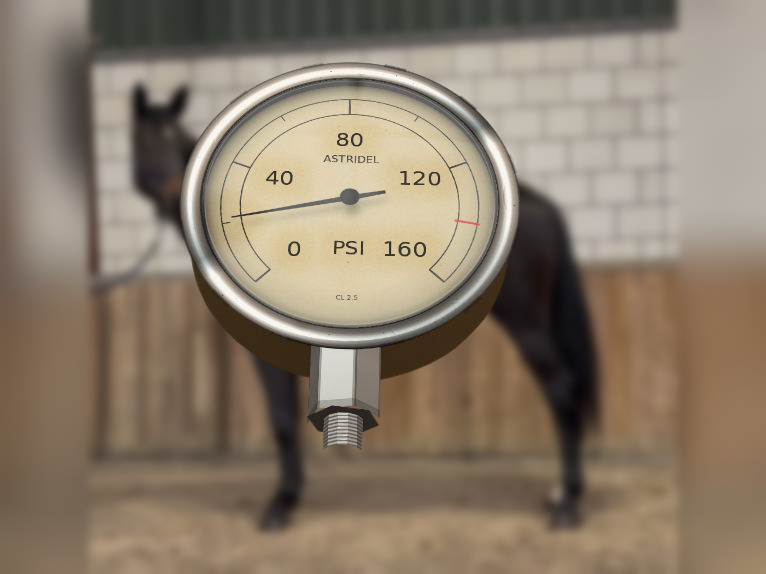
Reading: 20,psi
